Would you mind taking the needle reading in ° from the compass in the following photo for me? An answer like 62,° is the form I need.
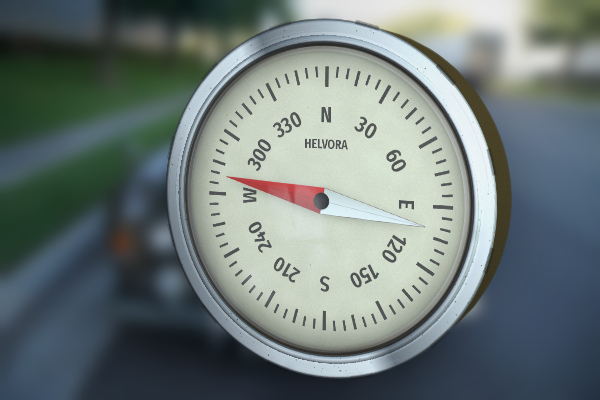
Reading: 280,°
